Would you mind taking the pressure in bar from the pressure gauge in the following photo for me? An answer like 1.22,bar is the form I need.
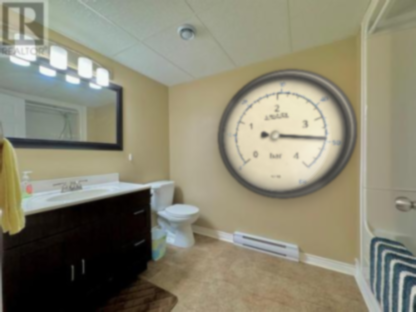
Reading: 3.4,bar
